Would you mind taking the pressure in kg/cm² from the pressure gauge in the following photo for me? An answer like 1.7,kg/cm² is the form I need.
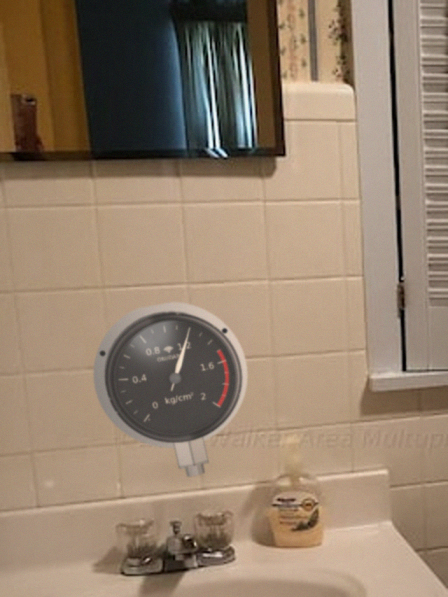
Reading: 1.2,kg/cm²
